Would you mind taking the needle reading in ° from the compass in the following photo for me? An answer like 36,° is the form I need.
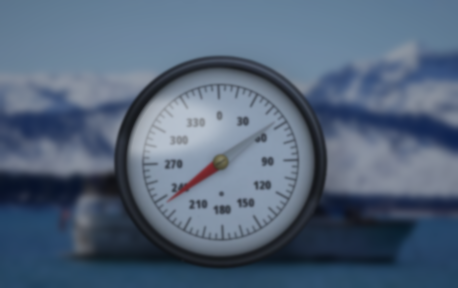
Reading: 235,°
